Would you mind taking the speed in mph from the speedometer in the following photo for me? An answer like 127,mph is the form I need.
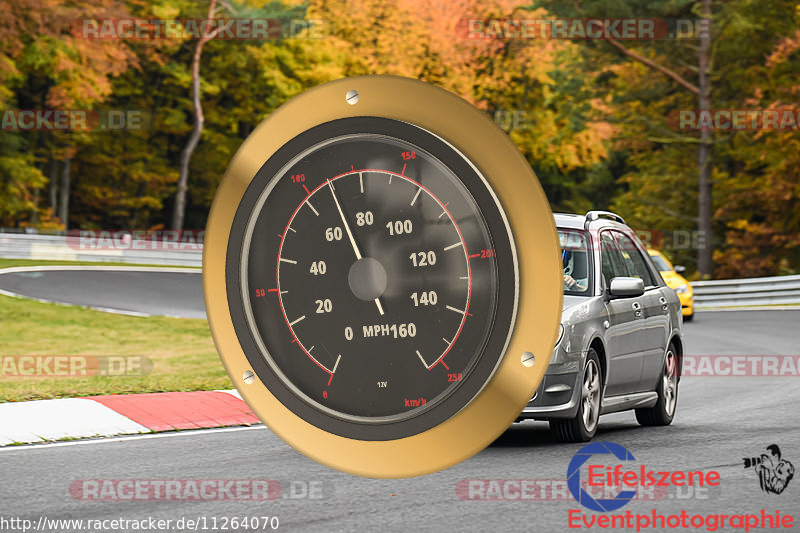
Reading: 70,mph
